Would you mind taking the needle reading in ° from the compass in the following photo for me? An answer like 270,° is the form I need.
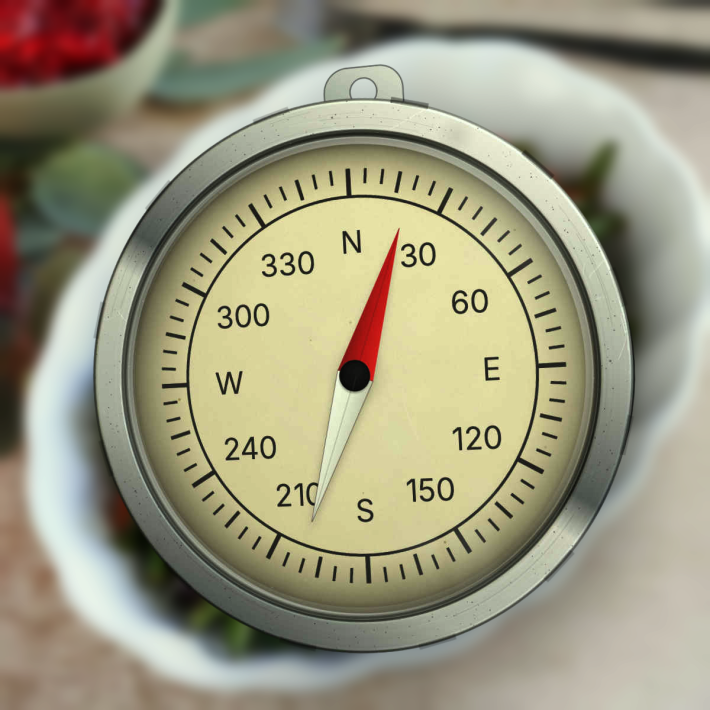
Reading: 20,°
